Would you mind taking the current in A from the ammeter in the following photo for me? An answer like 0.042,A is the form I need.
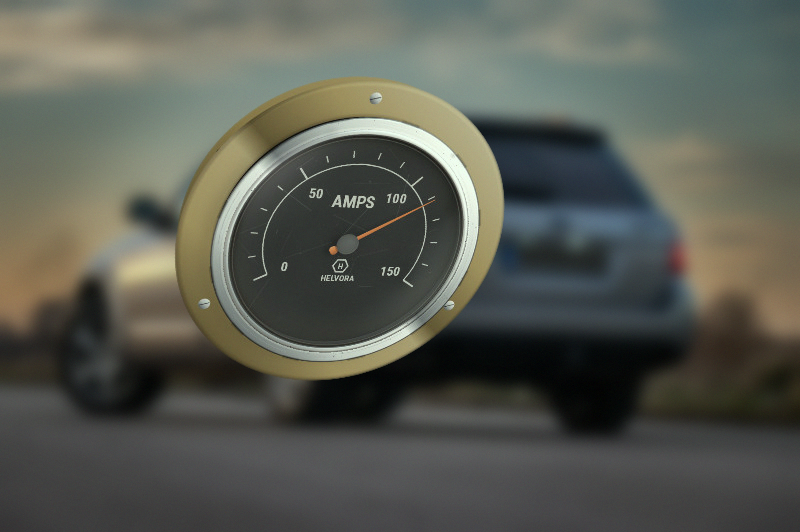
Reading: 110,A
